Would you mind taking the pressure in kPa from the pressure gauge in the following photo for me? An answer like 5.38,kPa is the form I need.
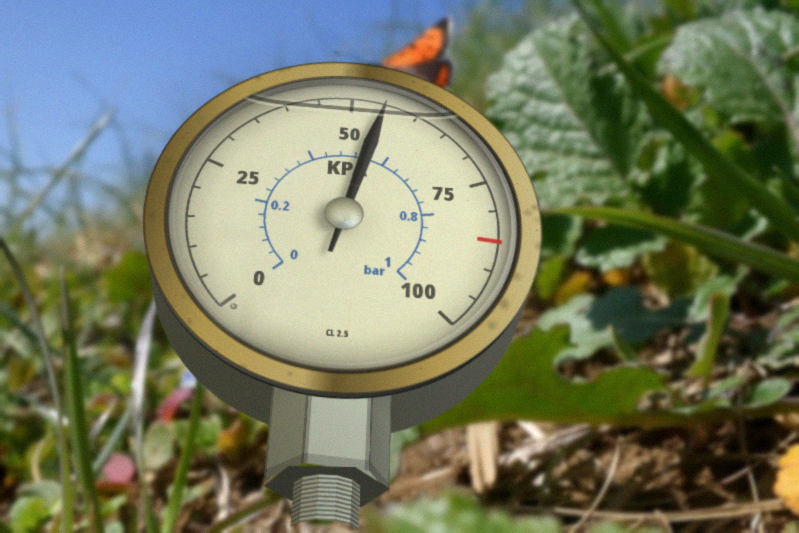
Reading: 55,kPa
